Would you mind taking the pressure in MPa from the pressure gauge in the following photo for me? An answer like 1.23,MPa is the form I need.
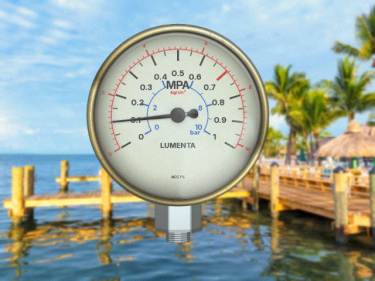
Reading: 0.1,MPa
